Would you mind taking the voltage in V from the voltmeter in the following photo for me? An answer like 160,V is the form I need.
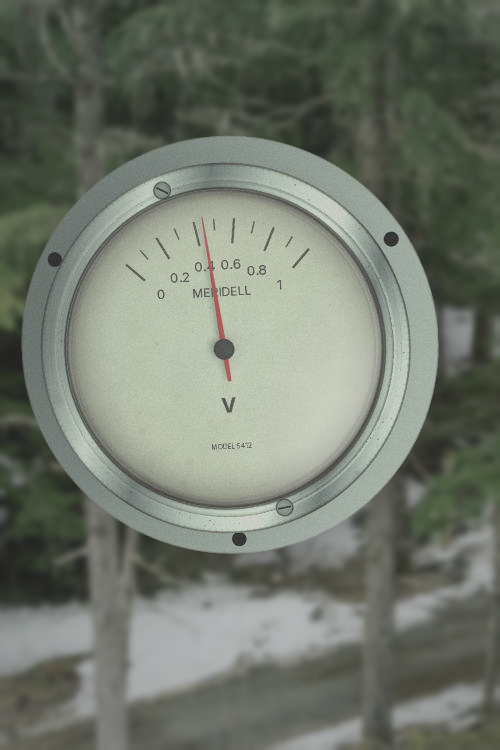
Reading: 0.45,V
